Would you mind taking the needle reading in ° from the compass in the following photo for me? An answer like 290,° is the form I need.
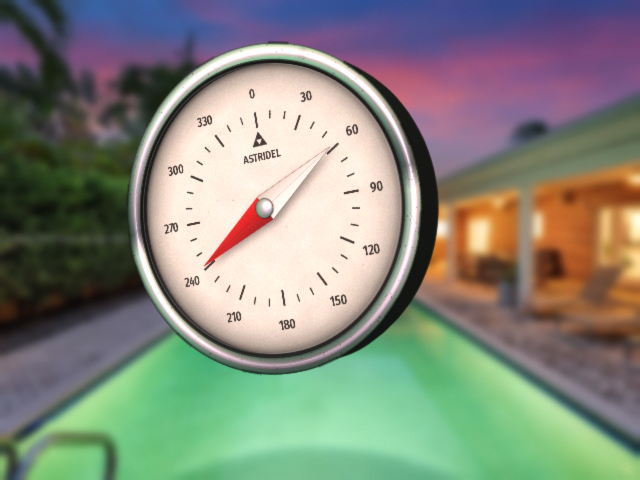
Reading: 240,°
